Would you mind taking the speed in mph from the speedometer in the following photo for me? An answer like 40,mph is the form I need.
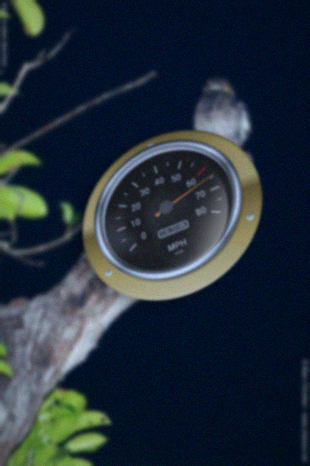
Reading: 65,mph
